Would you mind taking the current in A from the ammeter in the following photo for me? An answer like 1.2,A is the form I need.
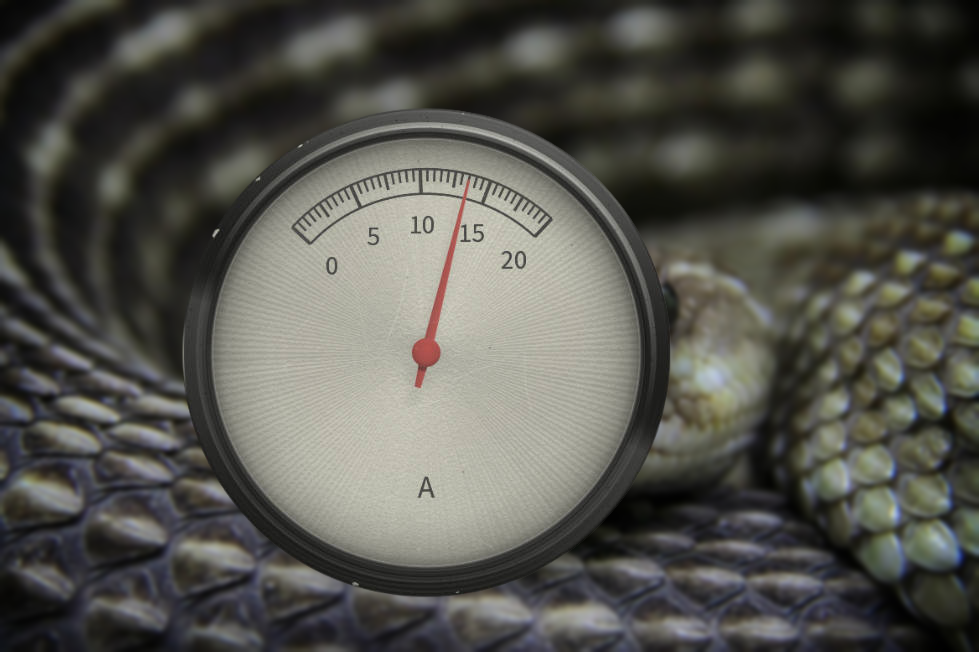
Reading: 13.5,A
